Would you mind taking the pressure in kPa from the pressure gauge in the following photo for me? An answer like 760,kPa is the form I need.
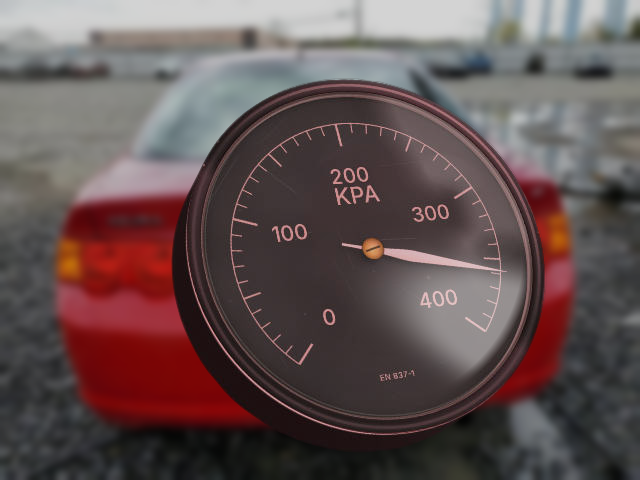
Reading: 360,kPa
